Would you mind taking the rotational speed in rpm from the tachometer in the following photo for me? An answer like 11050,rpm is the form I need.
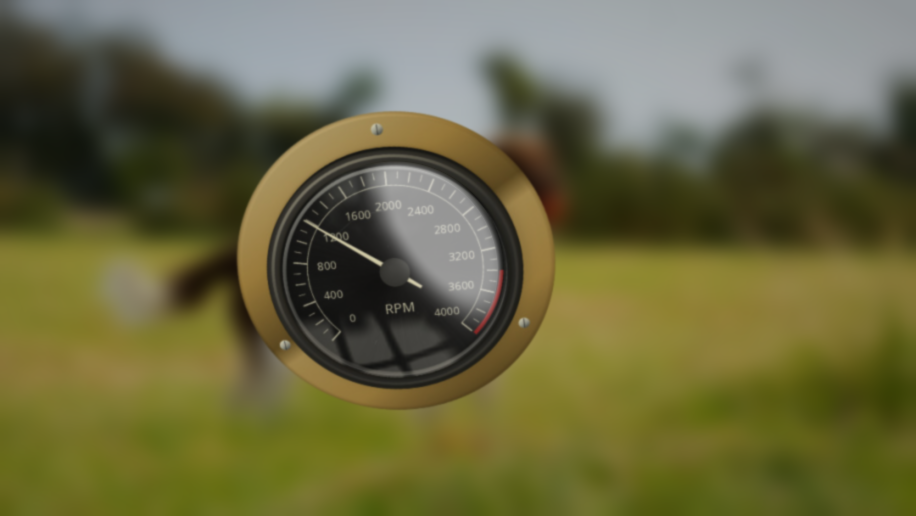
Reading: 1200,rpm
